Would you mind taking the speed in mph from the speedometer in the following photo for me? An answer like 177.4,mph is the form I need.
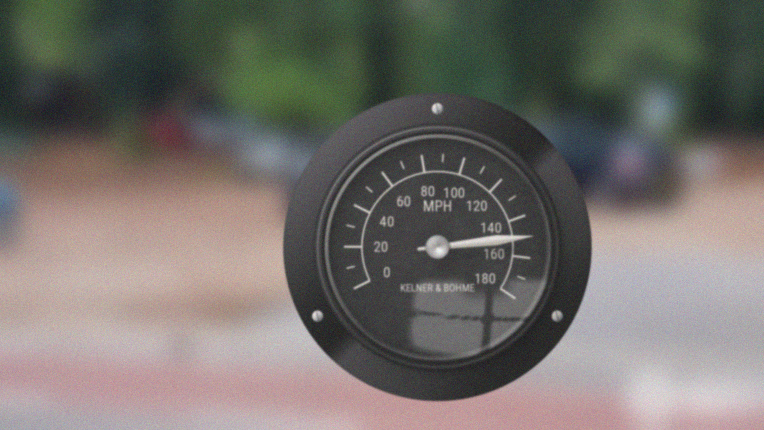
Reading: 150,mph
